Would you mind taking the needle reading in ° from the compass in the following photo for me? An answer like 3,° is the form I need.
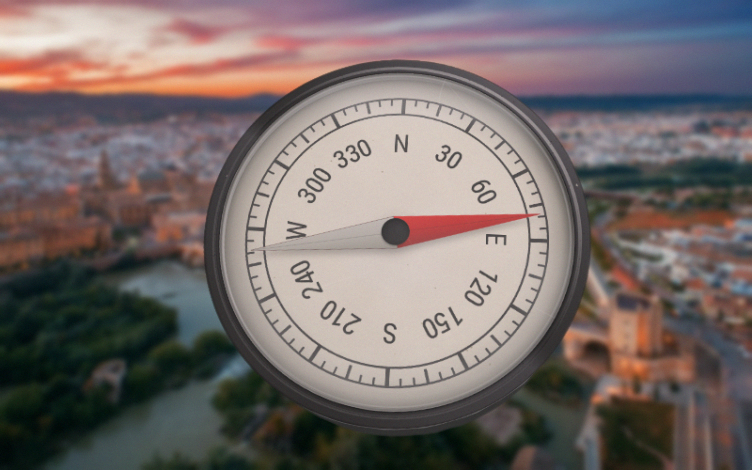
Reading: 80,°
